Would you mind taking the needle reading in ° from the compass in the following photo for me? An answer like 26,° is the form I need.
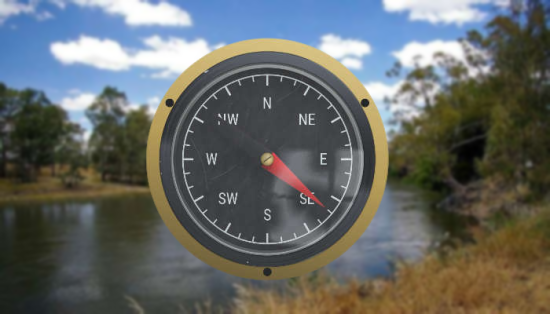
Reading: 130,°
